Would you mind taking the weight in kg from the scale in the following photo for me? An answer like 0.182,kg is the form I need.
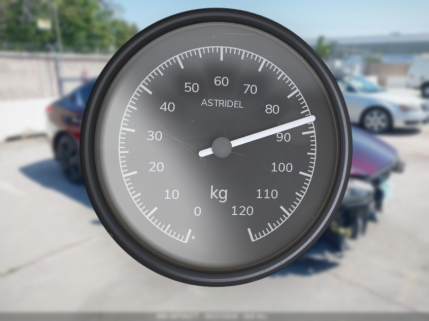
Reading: 87,kg
